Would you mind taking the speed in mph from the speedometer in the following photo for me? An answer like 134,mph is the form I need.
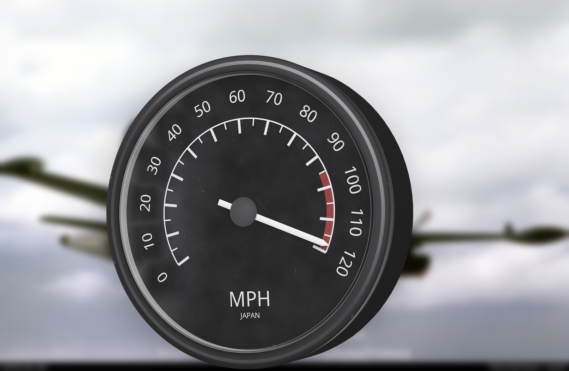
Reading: 117.5,mph
